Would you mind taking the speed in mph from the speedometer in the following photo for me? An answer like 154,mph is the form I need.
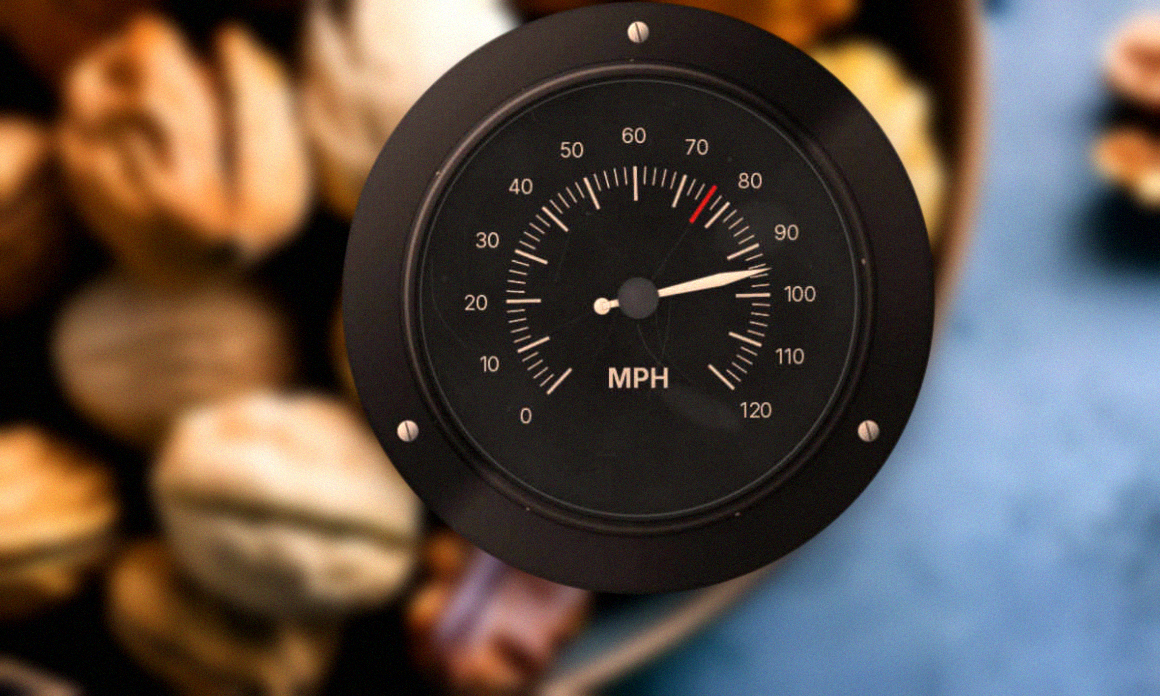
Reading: 95,mph
